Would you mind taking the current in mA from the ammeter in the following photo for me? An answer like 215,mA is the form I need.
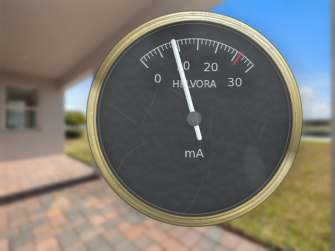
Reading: 9,mA
